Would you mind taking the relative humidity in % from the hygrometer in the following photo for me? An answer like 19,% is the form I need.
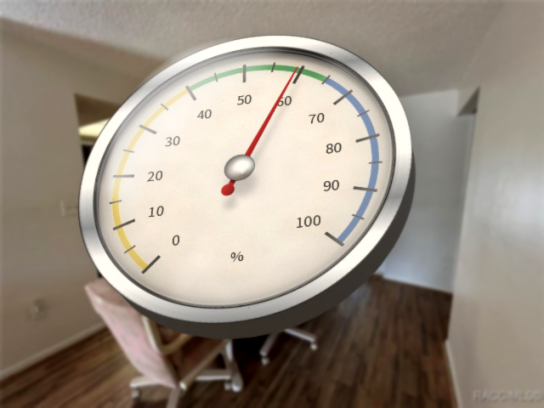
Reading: 60,%
